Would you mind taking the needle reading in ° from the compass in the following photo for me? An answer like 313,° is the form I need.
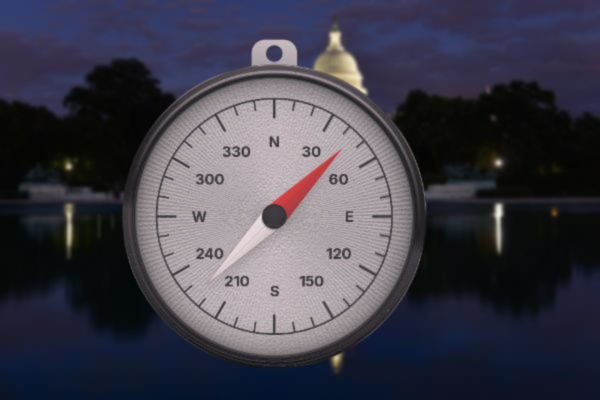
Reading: 45,°
